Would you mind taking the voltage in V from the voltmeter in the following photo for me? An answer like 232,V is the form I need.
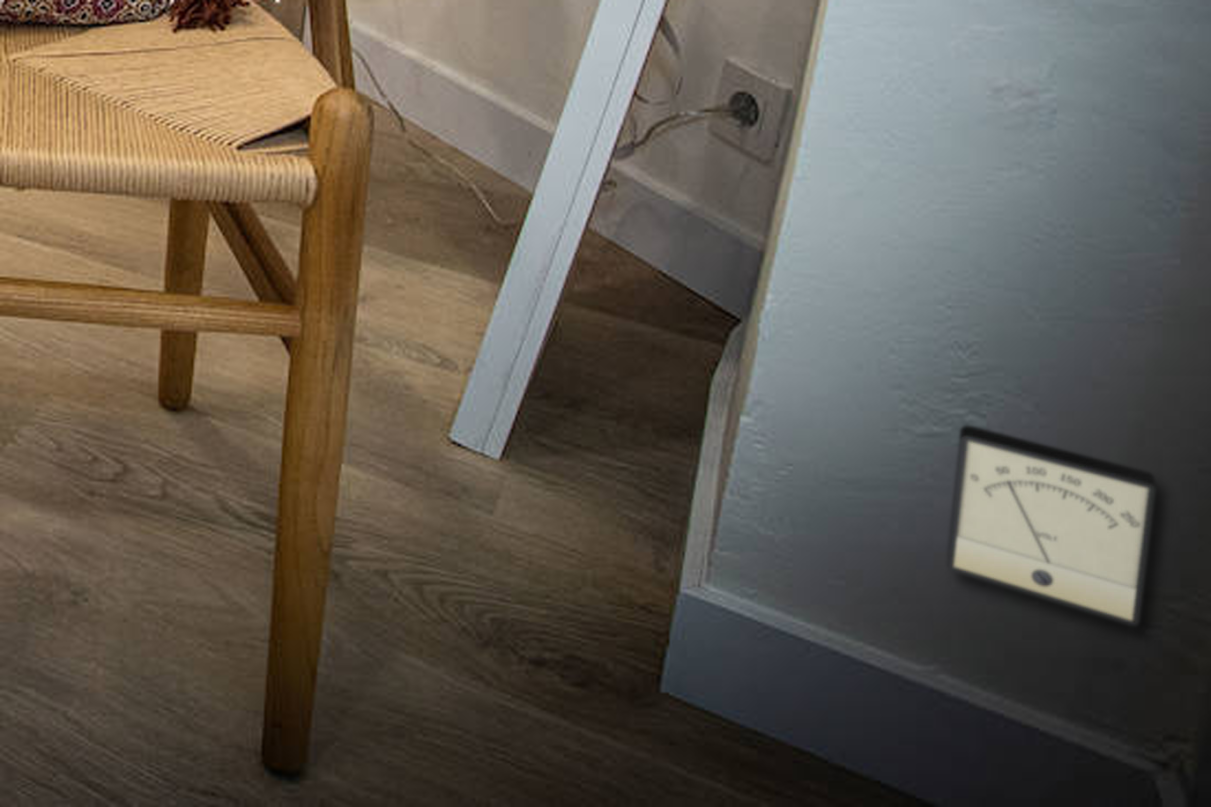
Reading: 50,V
